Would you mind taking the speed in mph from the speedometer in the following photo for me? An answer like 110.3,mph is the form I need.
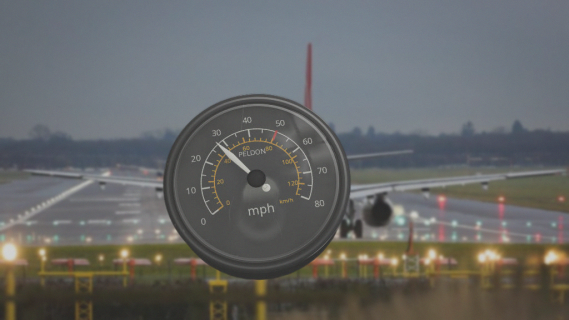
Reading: 27.5,mph
